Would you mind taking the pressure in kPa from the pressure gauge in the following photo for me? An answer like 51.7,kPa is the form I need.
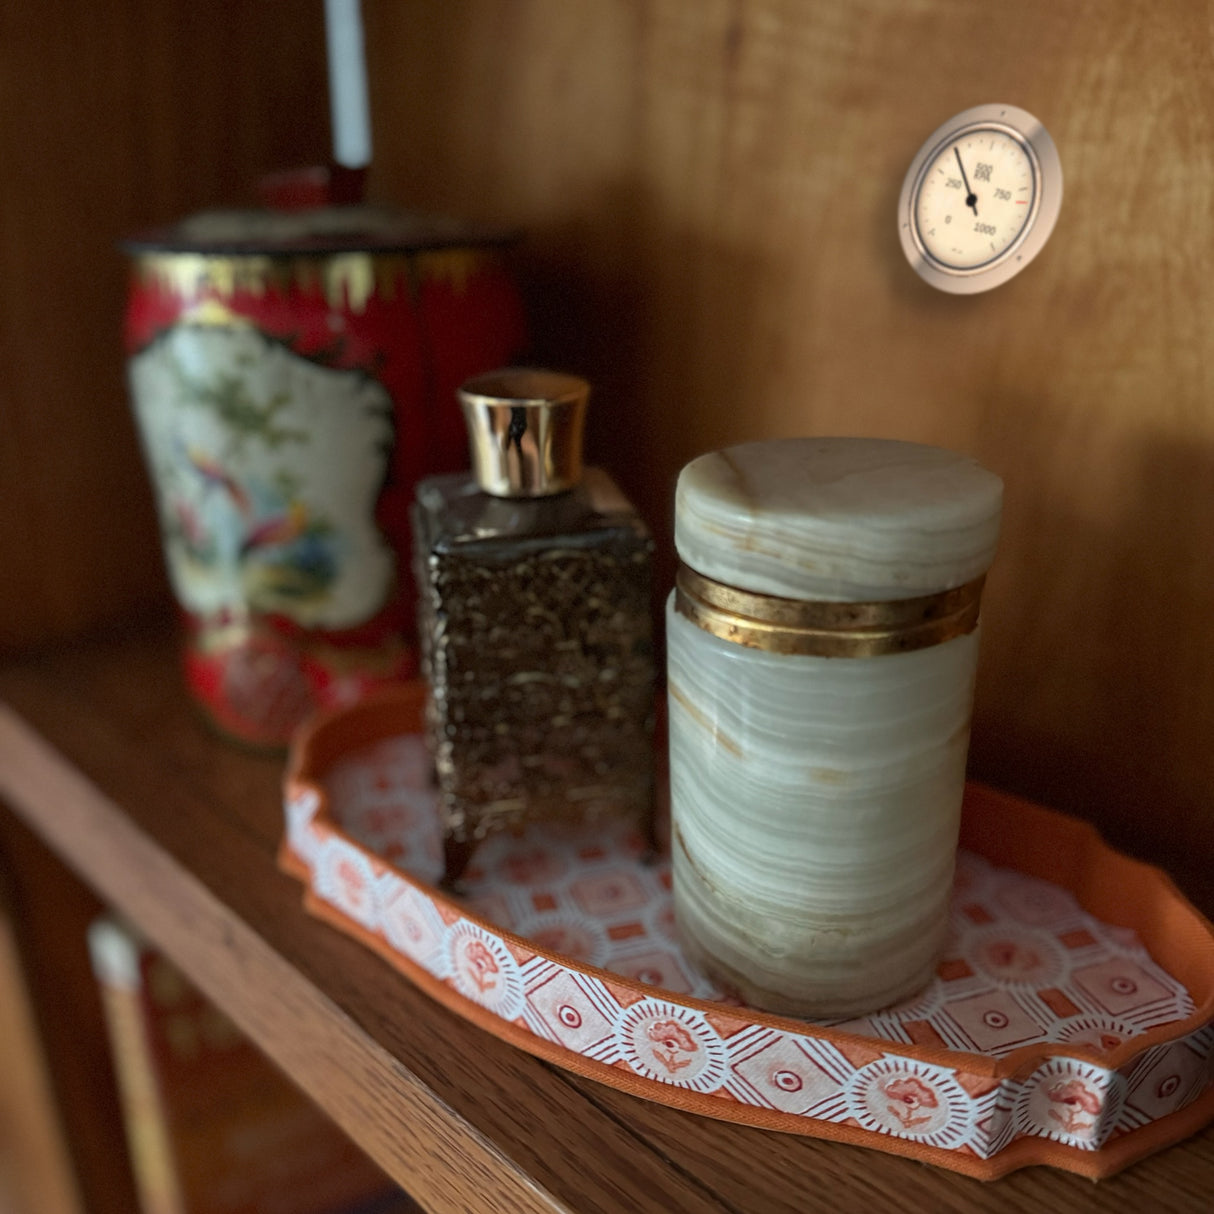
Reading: 350,kPa
